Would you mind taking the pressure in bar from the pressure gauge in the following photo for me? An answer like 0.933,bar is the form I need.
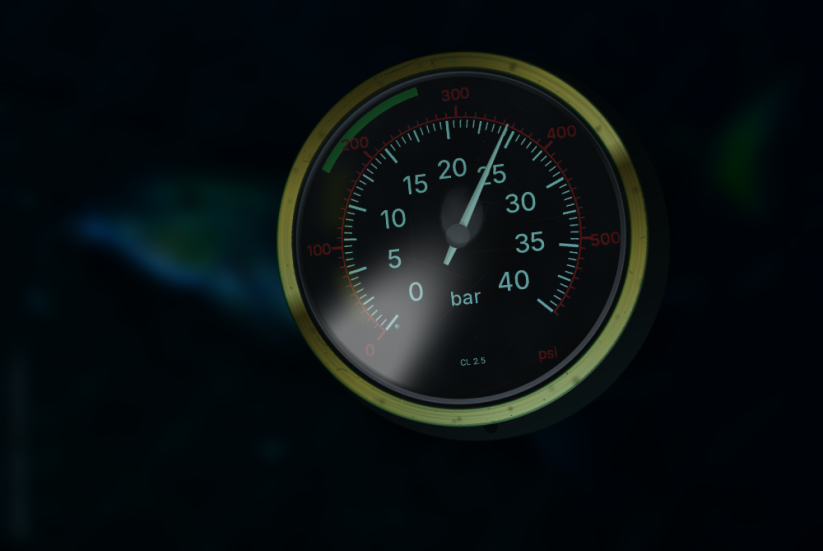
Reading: 24.5,bar
